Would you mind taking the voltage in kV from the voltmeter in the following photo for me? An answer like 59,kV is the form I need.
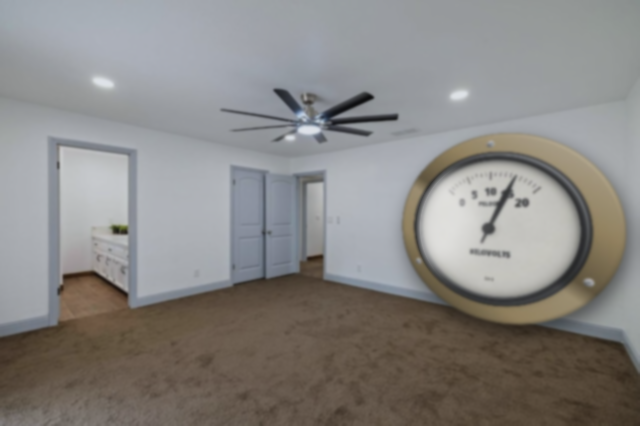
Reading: 15,kV
